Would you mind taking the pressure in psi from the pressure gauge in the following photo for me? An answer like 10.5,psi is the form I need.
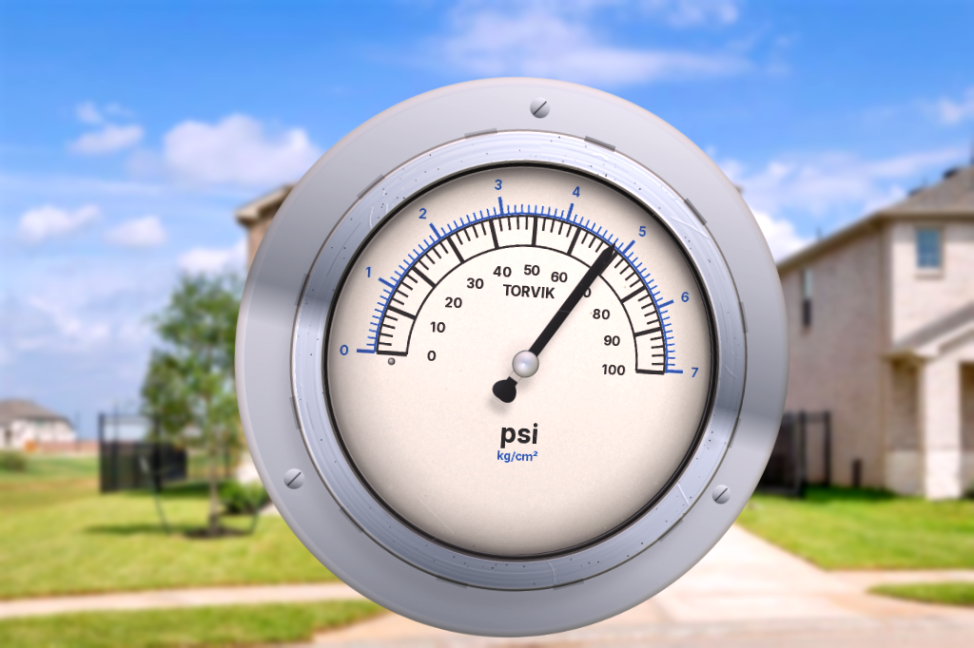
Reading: 68,psi
